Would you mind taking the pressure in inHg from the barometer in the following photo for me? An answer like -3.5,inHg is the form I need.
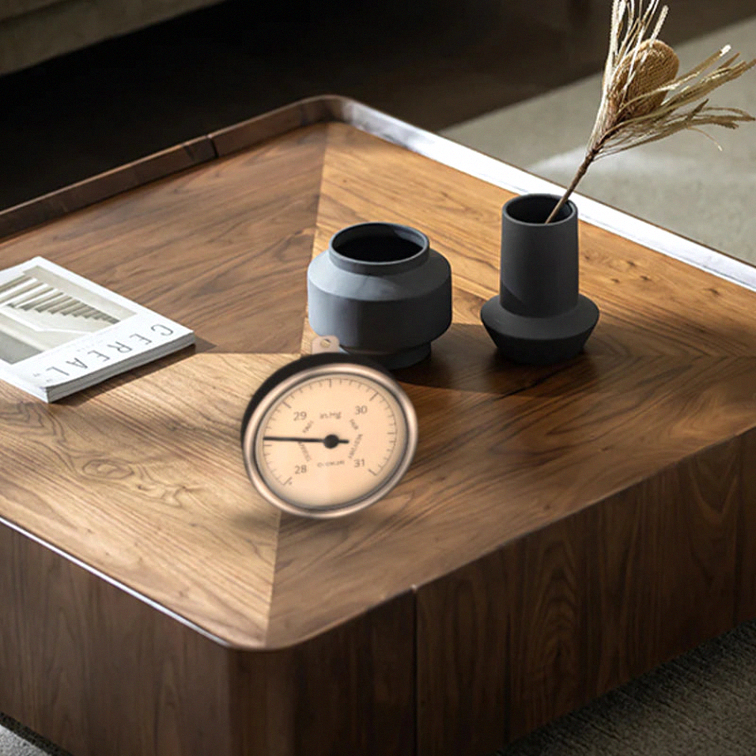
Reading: 28.6,inHg
